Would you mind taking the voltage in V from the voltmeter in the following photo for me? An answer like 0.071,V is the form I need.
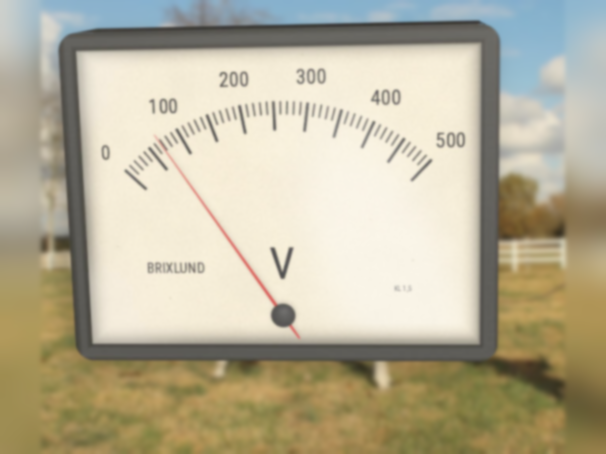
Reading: 70,V
